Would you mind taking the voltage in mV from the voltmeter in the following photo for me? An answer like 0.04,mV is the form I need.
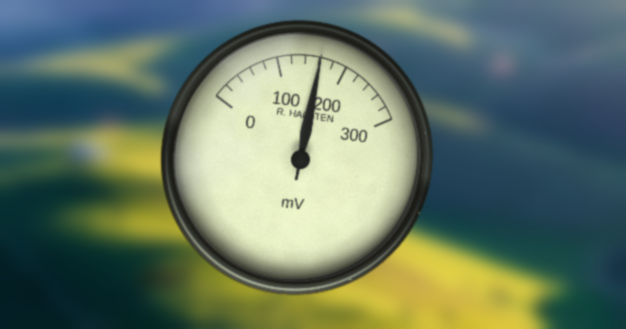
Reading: 160,mV
